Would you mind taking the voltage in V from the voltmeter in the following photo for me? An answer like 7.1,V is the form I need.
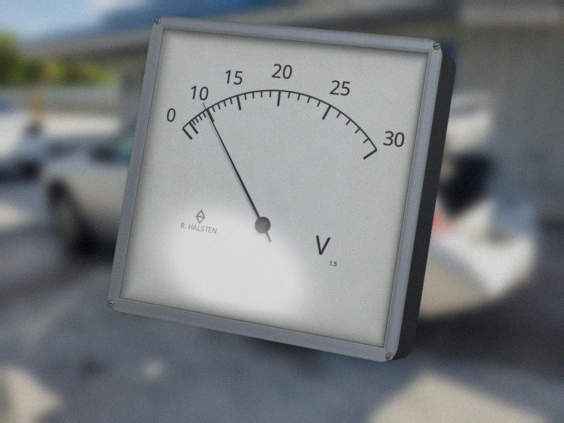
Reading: 10,V
